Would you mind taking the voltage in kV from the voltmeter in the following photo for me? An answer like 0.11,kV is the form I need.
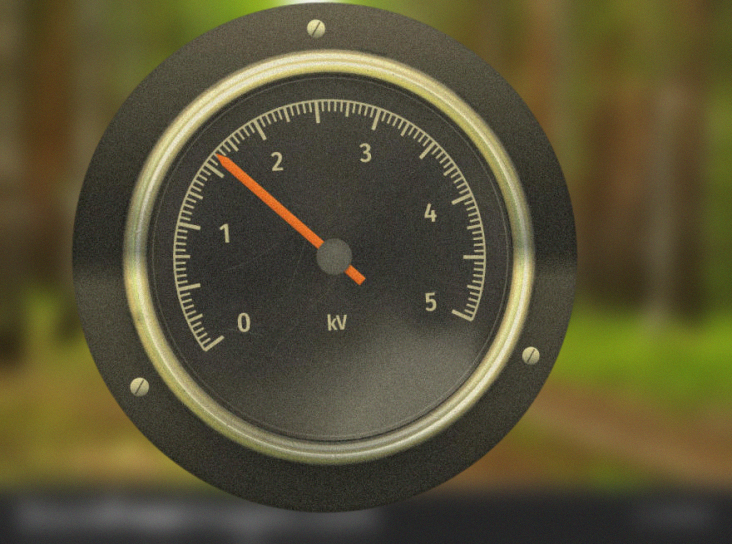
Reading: 1.6,kV
